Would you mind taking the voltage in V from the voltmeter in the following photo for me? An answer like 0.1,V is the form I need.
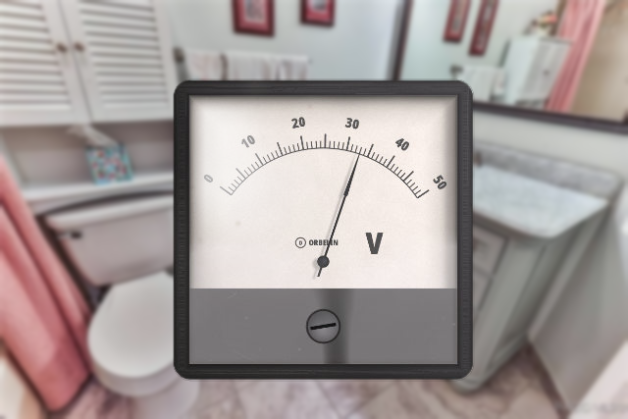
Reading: 33,V
